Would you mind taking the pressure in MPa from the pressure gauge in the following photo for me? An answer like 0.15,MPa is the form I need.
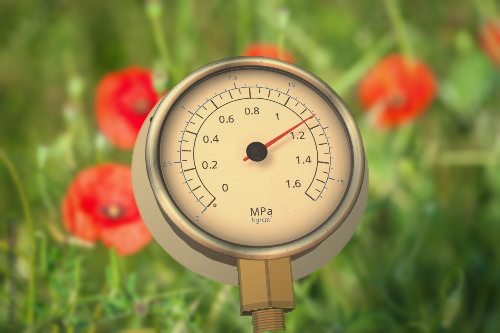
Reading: 1.15,MPa
